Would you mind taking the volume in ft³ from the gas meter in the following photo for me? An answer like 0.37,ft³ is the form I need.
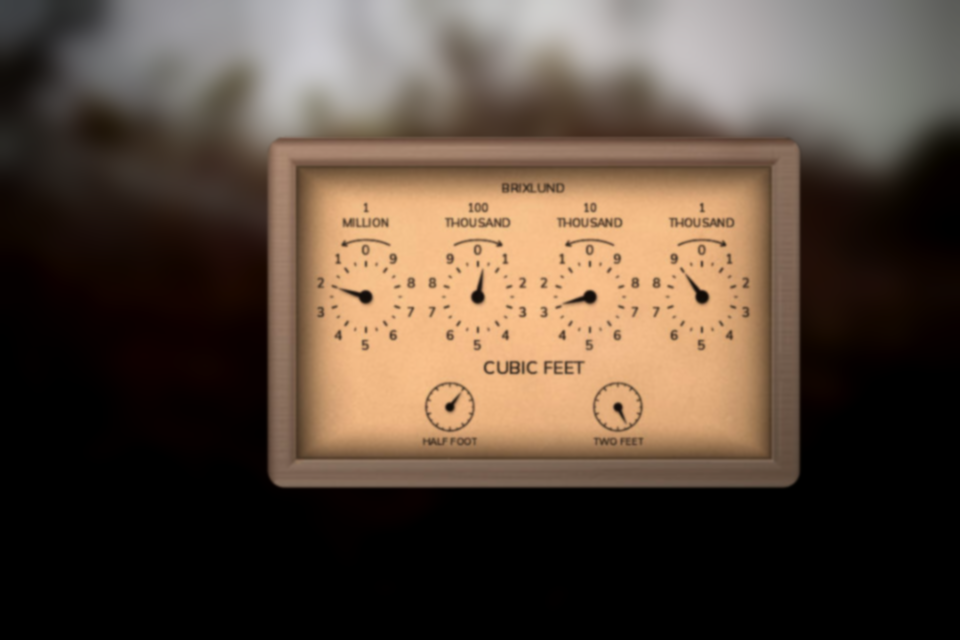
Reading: 202900,ft³
